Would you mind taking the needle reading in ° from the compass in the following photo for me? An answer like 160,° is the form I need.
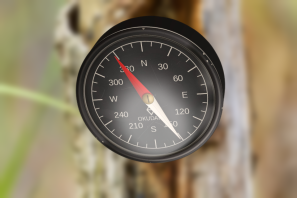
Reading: 330,°
